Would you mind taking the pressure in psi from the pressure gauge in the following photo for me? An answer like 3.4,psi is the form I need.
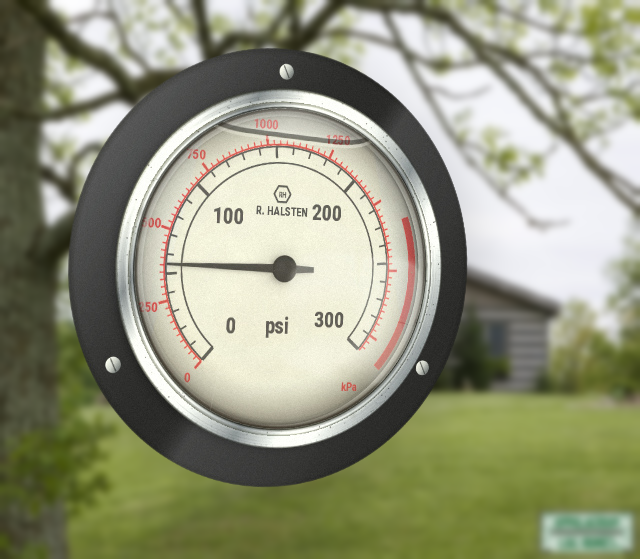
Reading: 55,psi
